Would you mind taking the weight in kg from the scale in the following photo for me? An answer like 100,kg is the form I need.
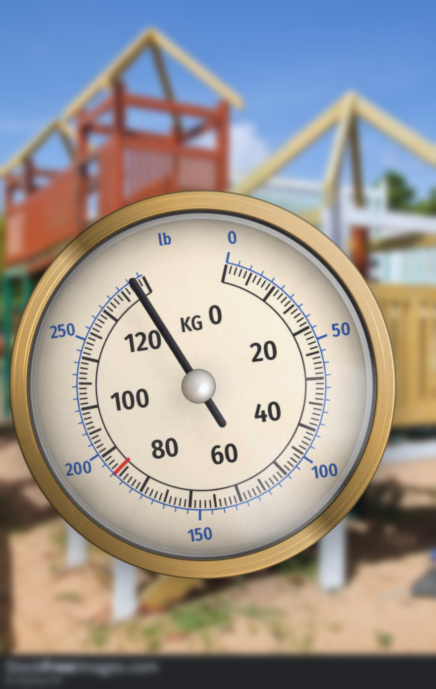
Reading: 128,kg
